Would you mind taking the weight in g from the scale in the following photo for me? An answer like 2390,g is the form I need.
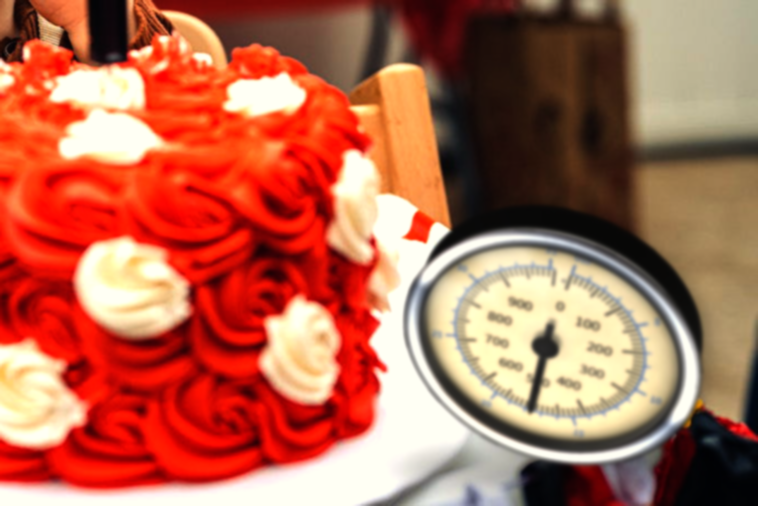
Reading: 500,g
